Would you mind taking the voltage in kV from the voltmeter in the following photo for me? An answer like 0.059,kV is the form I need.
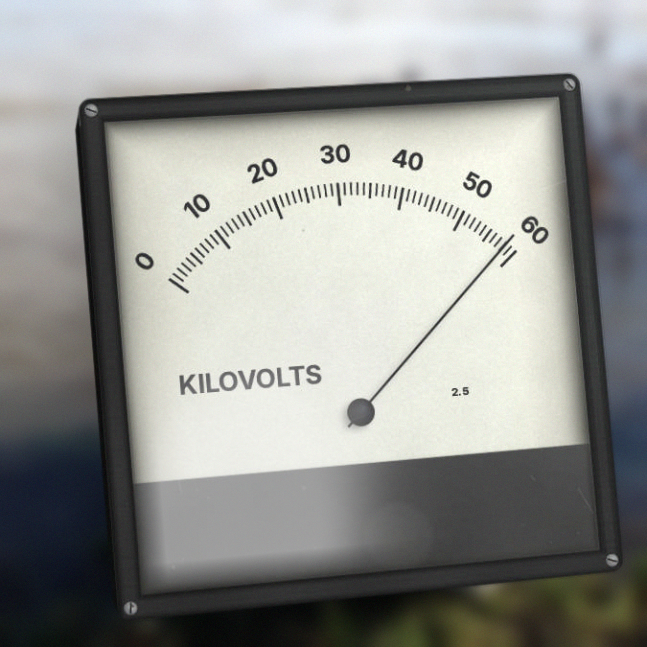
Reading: 58,kV
